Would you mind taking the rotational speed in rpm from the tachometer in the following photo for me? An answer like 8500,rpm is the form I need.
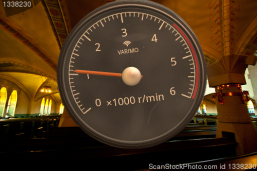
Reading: 1100,rpm
